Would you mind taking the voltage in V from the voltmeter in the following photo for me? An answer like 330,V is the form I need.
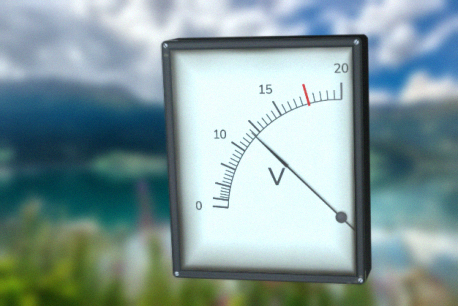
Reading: 12,V
